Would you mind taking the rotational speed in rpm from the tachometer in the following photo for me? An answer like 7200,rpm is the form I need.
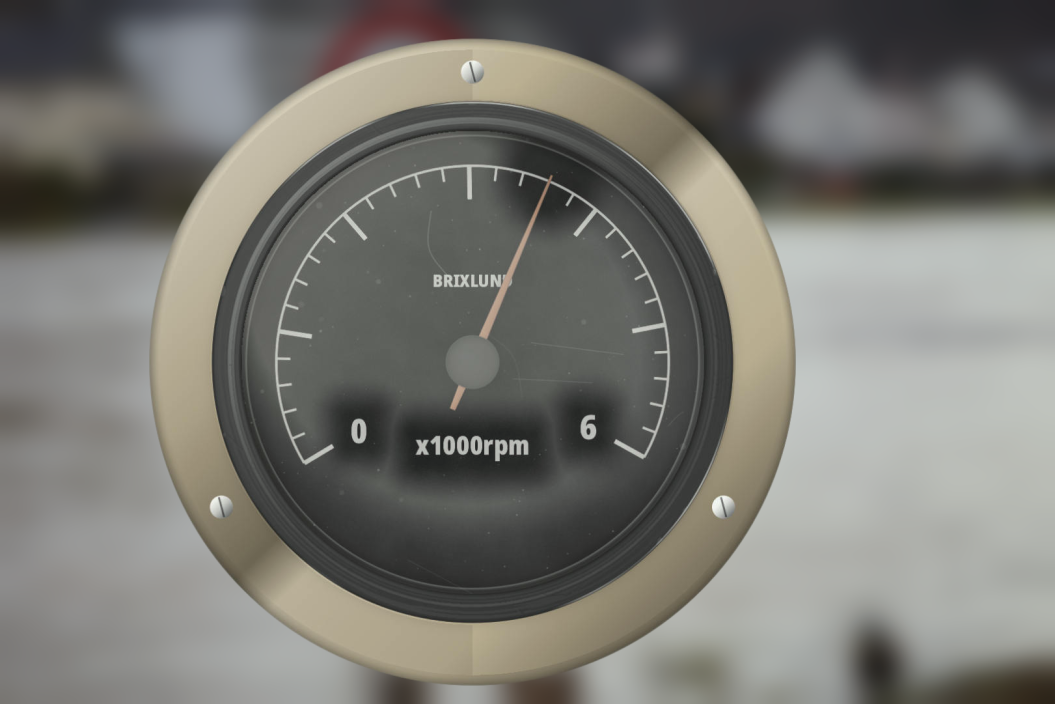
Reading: 3600,rpm
